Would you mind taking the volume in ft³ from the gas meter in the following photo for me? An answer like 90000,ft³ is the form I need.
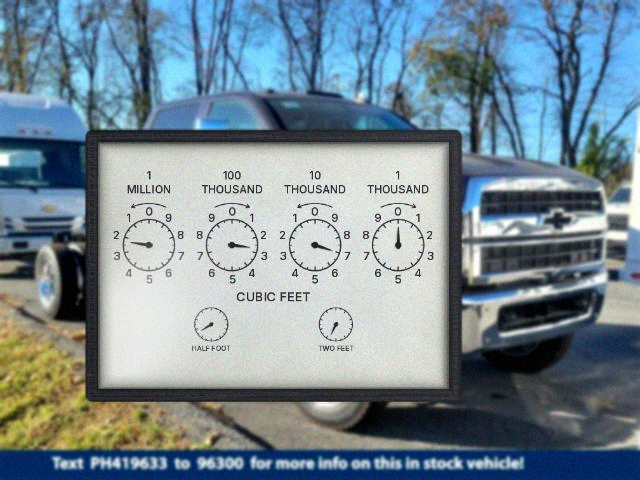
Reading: 227000,ft³
